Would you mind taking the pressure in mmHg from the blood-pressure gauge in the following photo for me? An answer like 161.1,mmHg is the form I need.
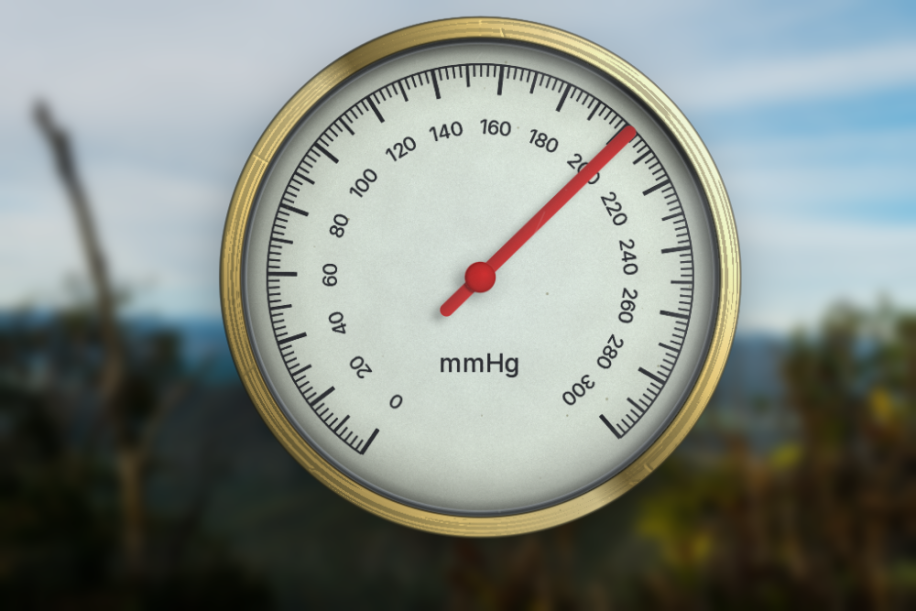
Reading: 202,mmHg
